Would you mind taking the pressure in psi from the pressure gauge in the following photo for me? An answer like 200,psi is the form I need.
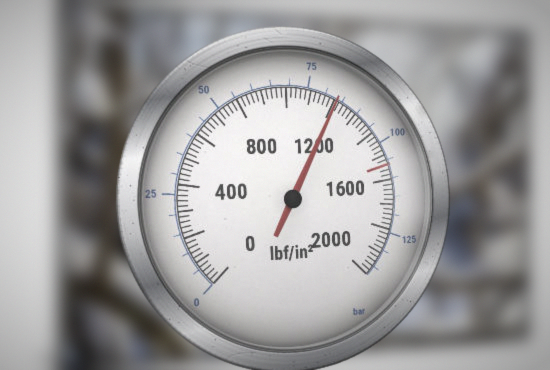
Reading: 1200,psi
